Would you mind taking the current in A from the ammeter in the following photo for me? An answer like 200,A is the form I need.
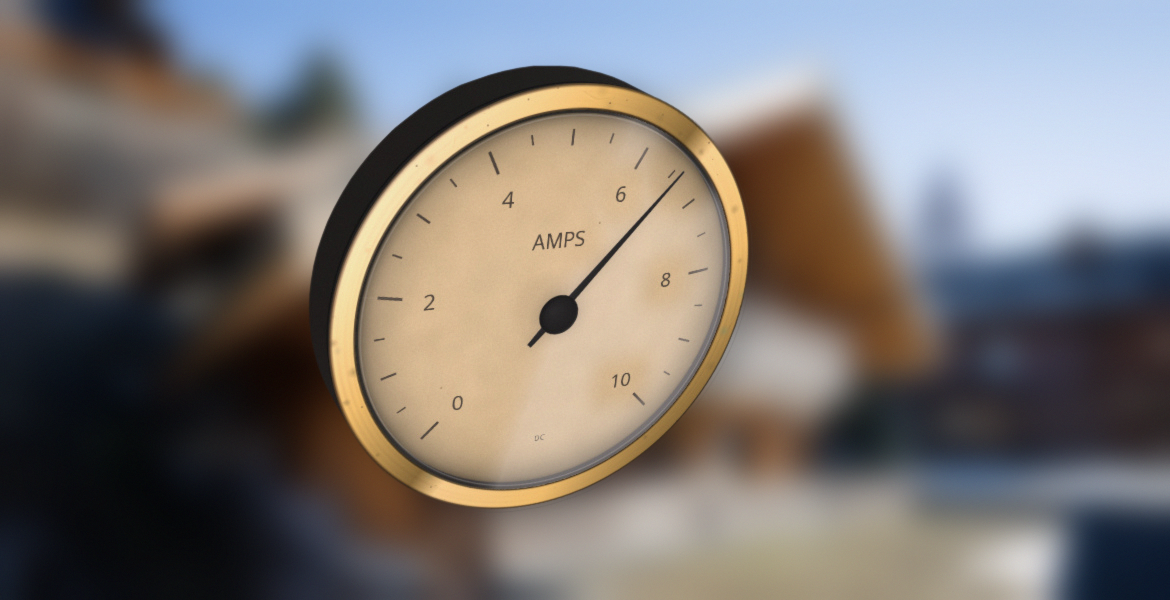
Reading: 6.5,A
